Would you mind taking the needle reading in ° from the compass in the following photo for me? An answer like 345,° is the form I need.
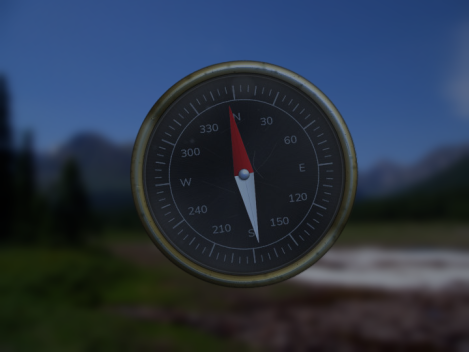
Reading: 355,°
